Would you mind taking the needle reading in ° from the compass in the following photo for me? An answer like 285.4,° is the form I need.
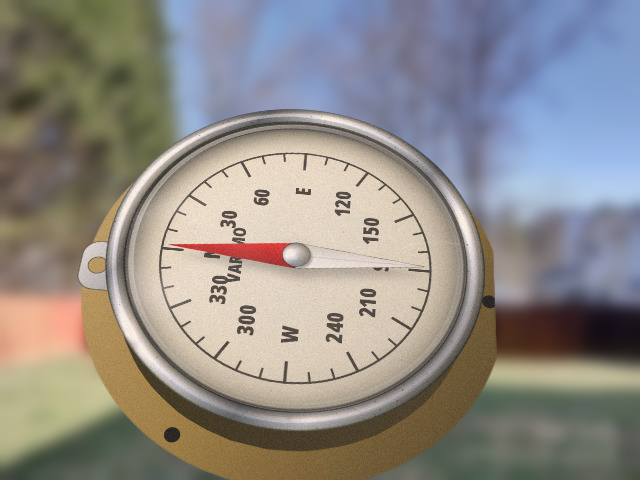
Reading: 0,°
